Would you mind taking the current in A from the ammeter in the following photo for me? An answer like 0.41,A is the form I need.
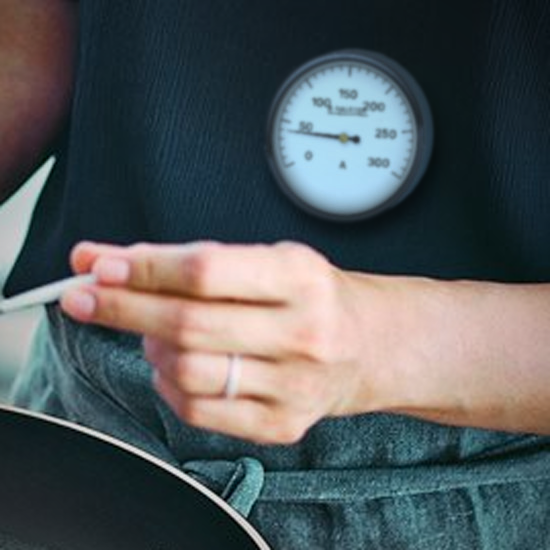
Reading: 40,A
